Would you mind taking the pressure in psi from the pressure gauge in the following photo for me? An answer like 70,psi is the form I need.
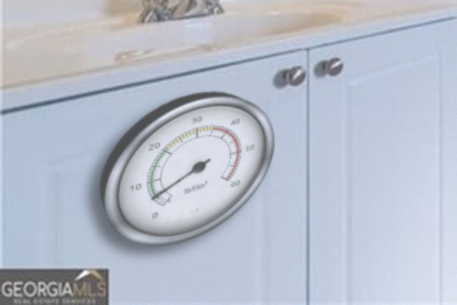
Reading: 5,psi
